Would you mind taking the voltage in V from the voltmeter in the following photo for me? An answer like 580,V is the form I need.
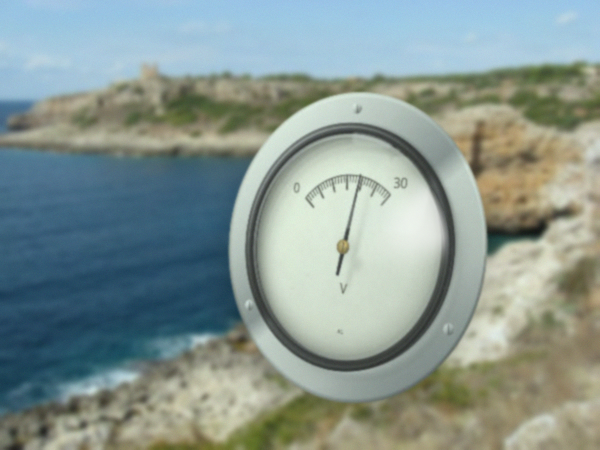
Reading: 20,V
